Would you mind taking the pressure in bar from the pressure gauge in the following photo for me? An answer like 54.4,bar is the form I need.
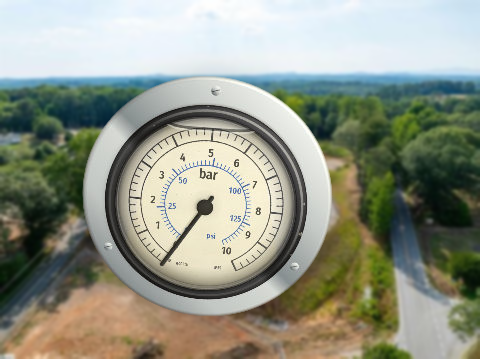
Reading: 0,bar
